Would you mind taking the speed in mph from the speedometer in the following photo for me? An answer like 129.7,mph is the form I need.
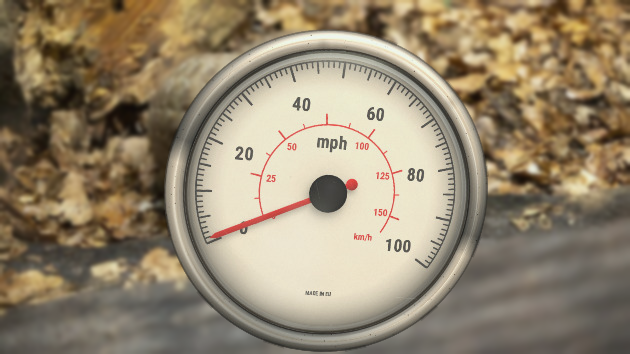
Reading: 1,mph
